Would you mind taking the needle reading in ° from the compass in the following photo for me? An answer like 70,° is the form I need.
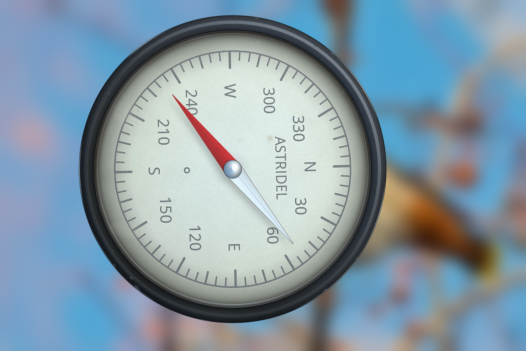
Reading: 232.5,°
